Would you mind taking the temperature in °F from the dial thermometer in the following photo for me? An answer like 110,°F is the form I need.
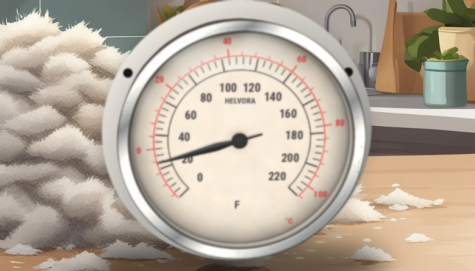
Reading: 24,°F
